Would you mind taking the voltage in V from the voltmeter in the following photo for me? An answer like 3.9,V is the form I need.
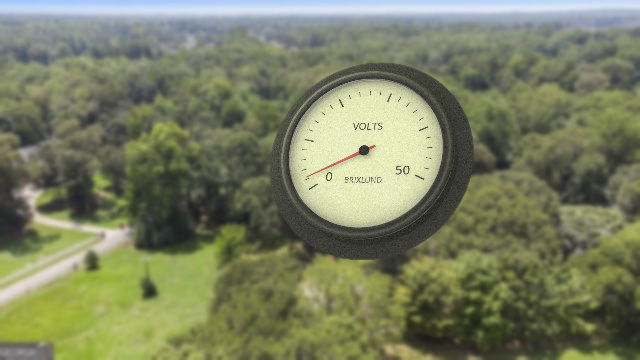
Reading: 2,V
